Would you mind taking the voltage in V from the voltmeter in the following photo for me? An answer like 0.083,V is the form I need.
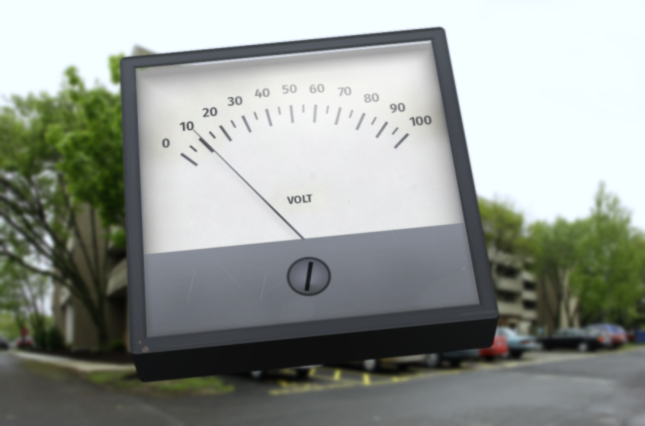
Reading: 10,V
